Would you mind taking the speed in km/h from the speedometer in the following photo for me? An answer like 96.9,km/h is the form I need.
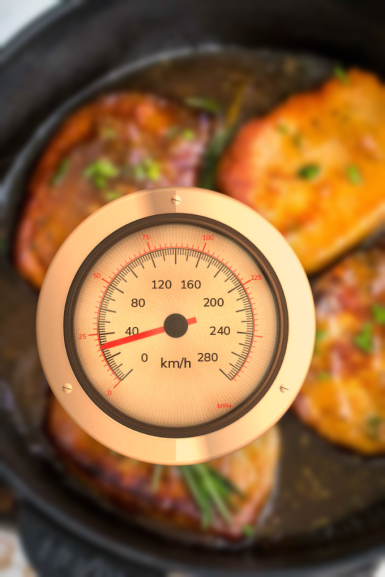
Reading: 30,km/h
